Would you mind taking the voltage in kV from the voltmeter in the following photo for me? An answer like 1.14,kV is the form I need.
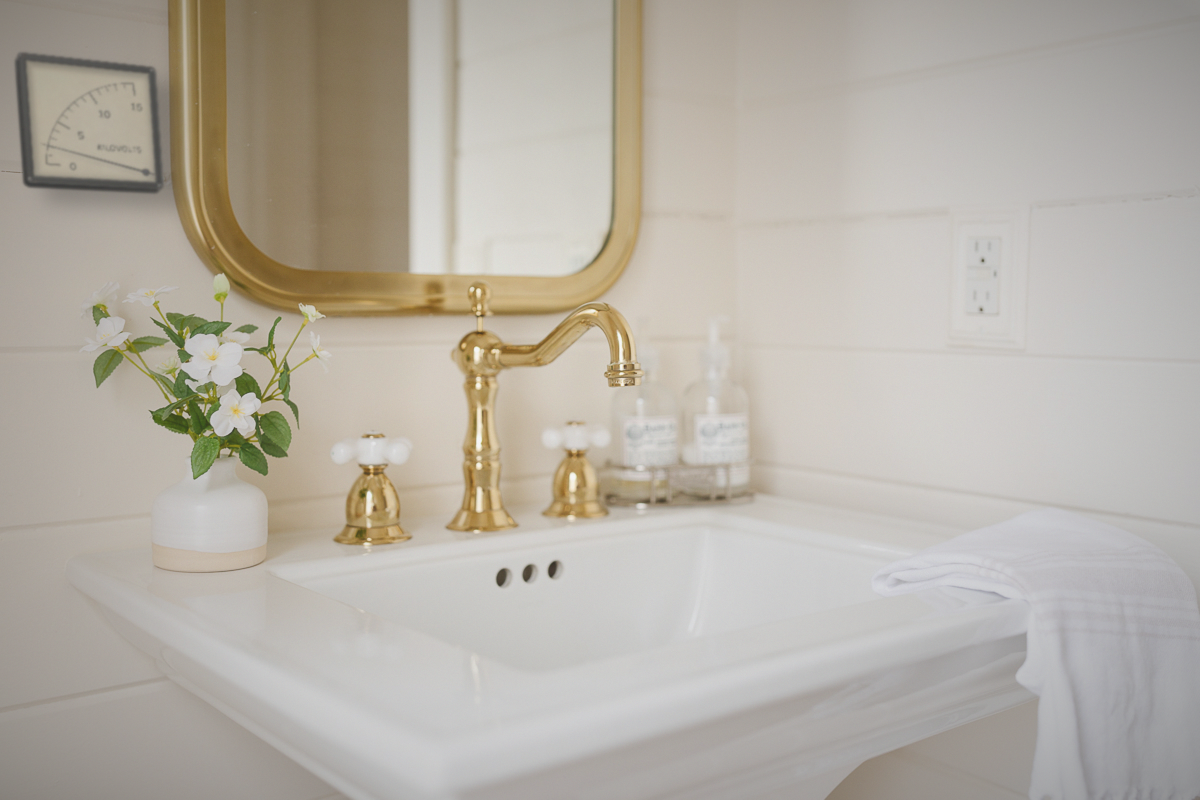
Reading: 2,kV
